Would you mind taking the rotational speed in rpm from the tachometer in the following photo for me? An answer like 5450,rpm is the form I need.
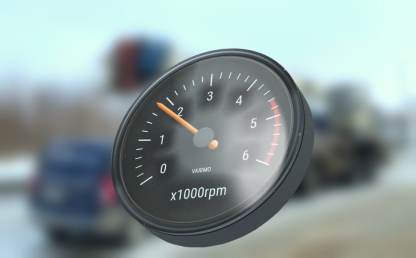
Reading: 1800,rpm
